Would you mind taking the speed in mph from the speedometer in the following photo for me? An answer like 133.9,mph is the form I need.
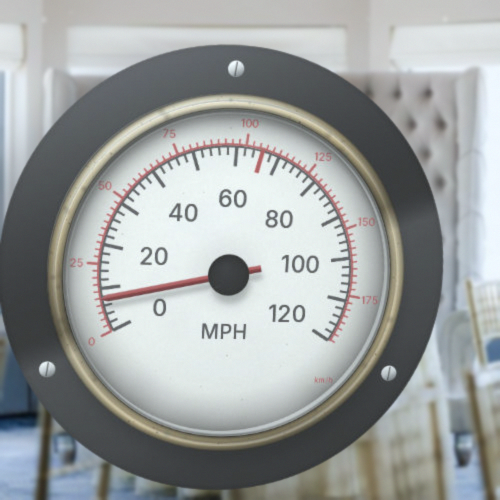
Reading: 8,mph
